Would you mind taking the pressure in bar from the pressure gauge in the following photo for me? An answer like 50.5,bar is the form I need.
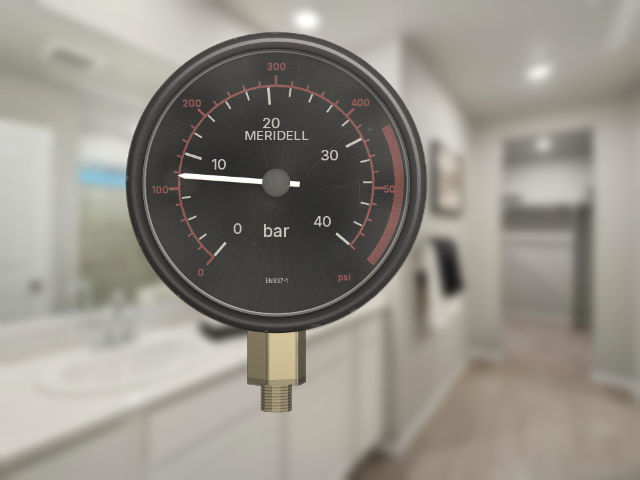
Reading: 8,bar
